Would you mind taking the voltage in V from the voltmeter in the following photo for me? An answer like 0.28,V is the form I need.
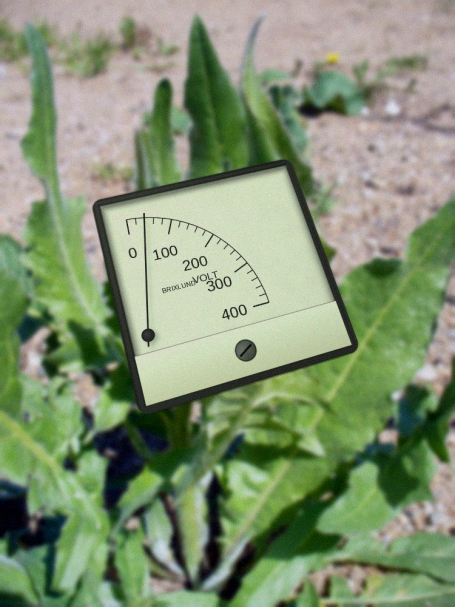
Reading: 40,V
